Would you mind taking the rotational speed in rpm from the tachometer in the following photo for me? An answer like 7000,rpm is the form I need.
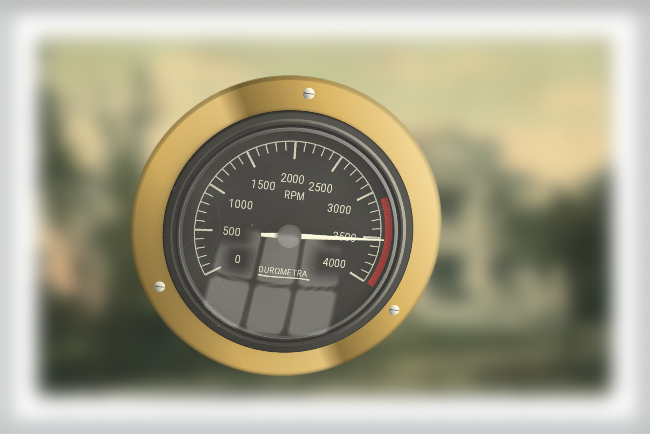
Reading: 3500,rpm
